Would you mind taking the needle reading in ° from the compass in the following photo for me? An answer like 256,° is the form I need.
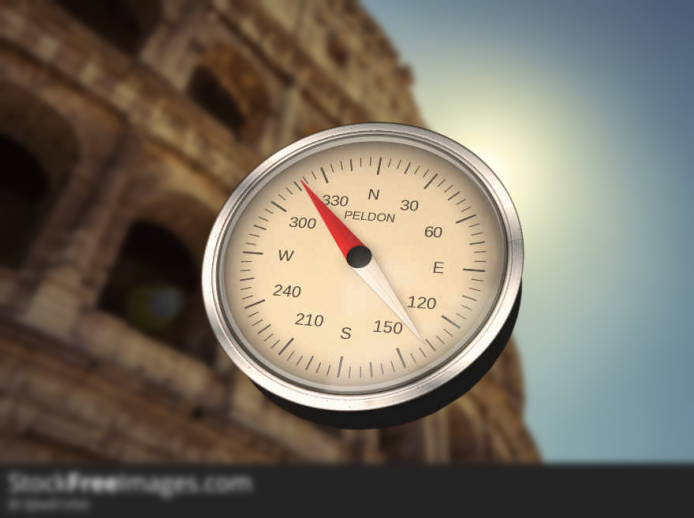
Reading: 317.5,°
